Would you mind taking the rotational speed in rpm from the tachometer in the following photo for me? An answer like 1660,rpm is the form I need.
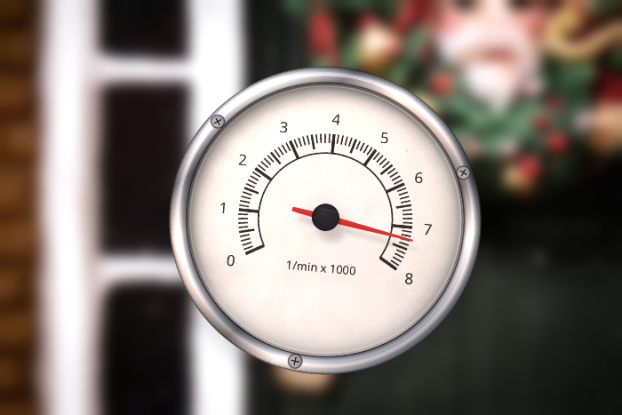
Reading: 7300,rpm
